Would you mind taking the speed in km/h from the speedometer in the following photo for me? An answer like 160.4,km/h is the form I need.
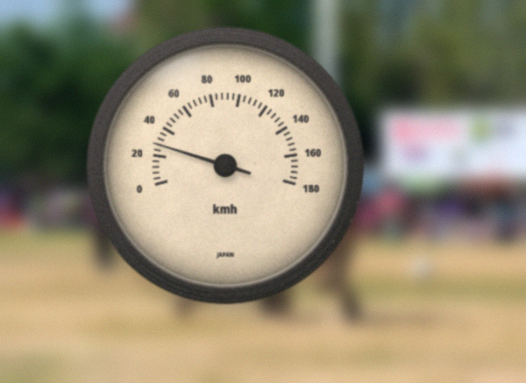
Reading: 28,km/h
